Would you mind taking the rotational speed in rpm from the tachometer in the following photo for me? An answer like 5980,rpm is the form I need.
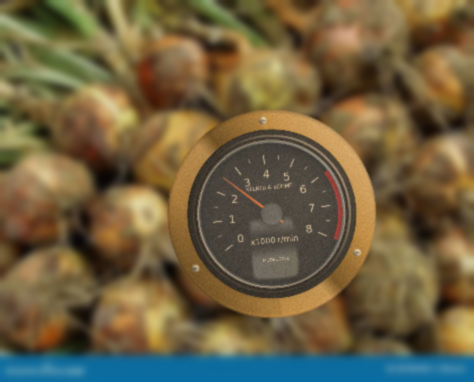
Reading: 2500,rpm
